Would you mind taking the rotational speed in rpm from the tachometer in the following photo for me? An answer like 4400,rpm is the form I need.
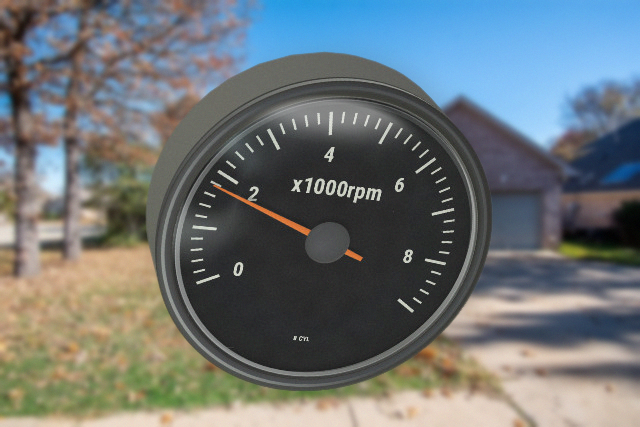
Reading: 1800,rpm
